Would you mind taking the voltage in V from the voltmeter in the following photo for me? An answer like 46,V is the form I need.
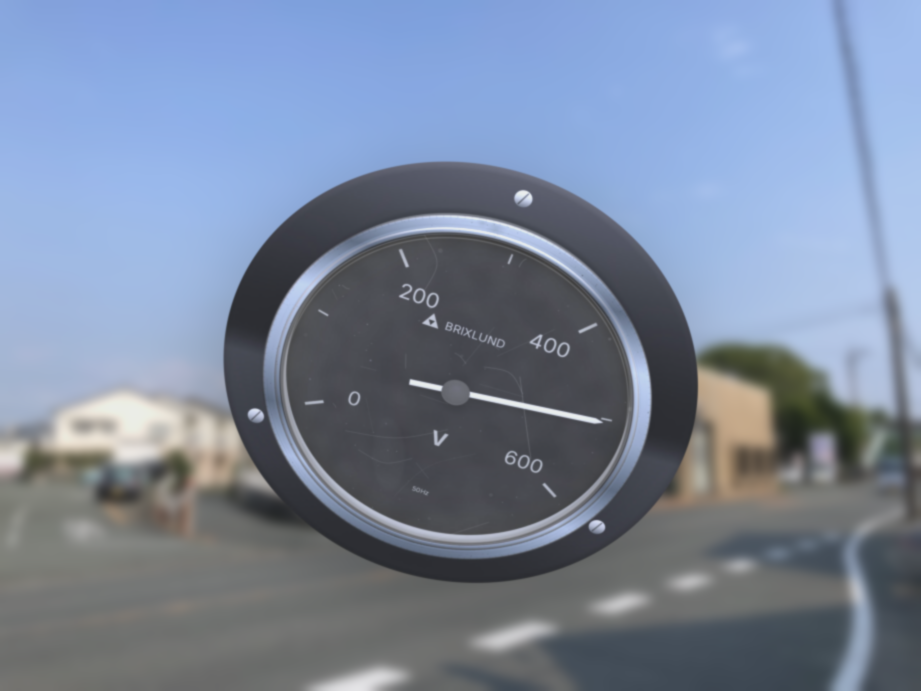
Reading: 500,V
